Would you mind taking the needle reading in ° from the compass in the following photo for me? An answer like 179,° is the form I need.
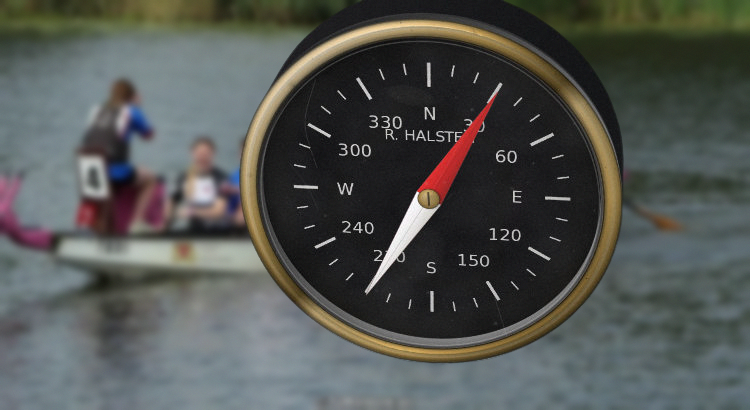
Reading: 30,°
